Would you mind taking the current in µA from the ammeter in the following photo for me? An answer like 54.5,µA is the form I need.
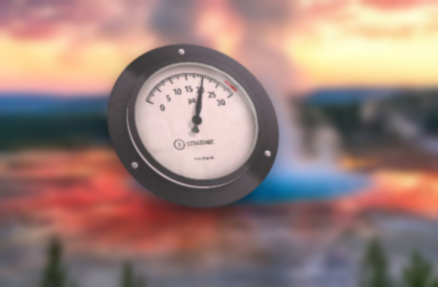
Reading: 20,µA
